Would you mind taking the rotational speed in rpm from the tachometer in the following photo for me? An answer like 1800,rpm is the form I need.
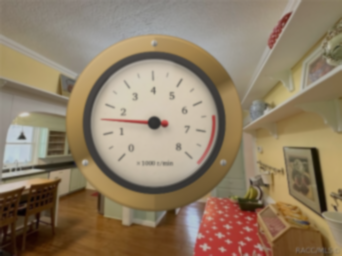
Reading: 1500,rpm
